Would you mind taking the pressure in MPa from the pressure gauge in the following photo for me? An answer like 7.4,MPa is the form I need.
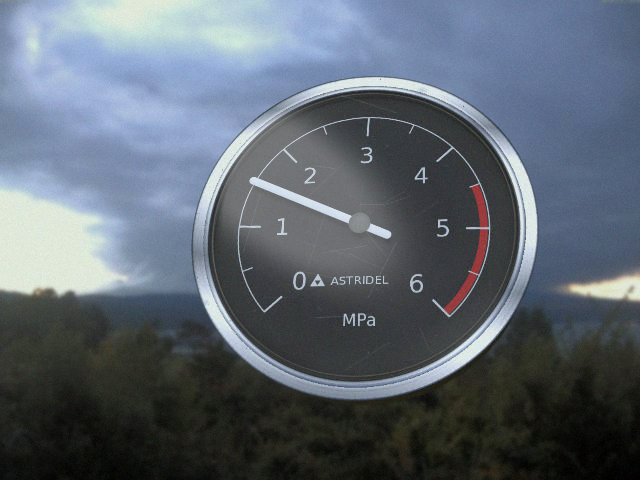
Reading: 1.5,MPa
